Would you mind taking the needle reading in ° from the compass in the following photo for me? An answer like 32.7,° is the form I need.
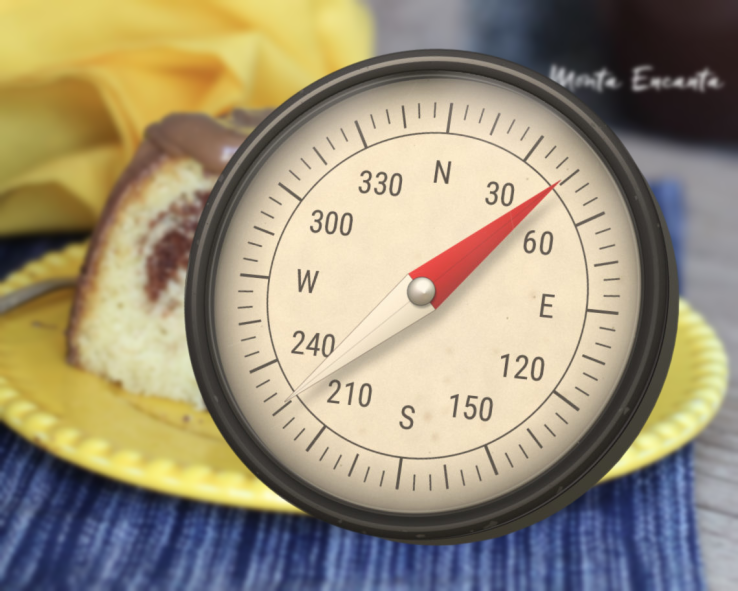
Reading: 45,°
